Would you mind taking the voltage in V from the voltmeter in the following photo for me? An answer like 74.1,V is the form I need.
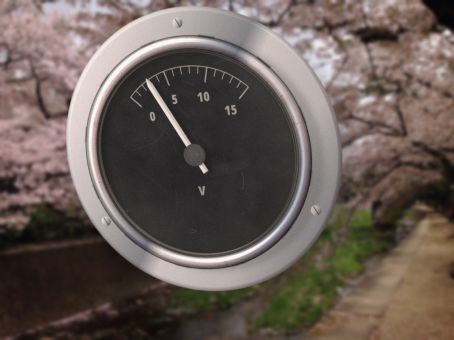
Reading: 3,V
